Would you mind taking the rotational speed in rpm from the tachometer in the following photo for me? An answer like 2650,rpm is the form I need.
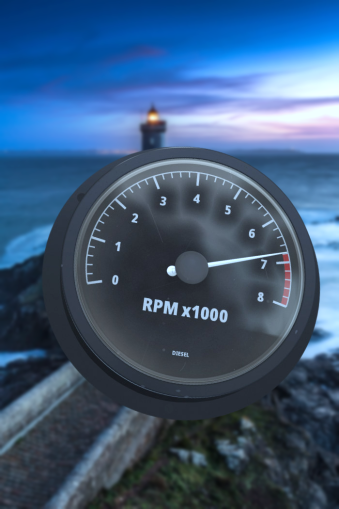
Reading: 6800,rpm
